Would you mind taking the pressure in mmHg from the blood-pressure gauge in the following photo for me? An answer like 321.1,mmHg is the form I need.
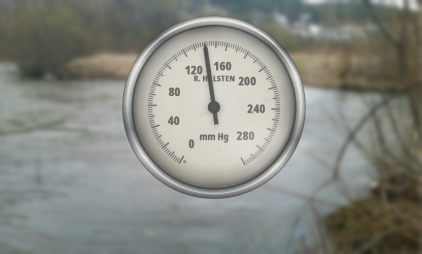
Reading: 140,mmHg
